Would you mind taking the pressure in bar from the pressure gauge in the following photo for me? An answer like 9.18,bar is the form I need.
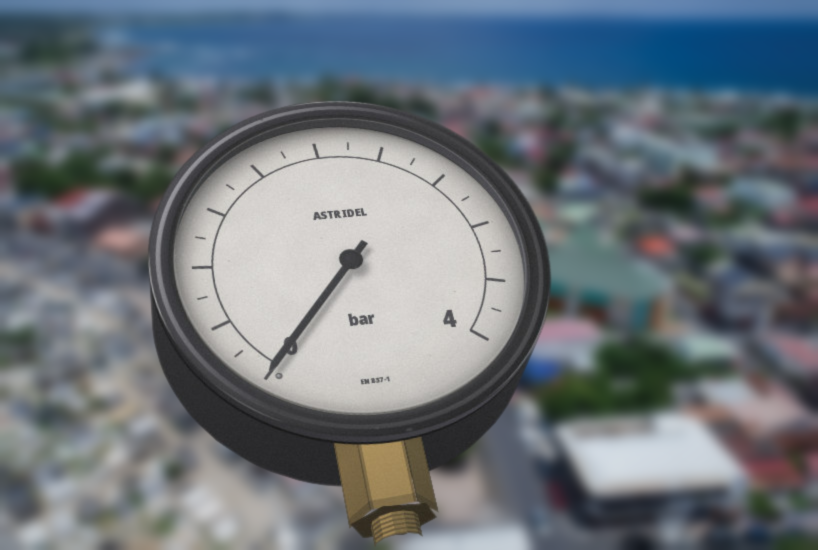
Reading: 0,bar
